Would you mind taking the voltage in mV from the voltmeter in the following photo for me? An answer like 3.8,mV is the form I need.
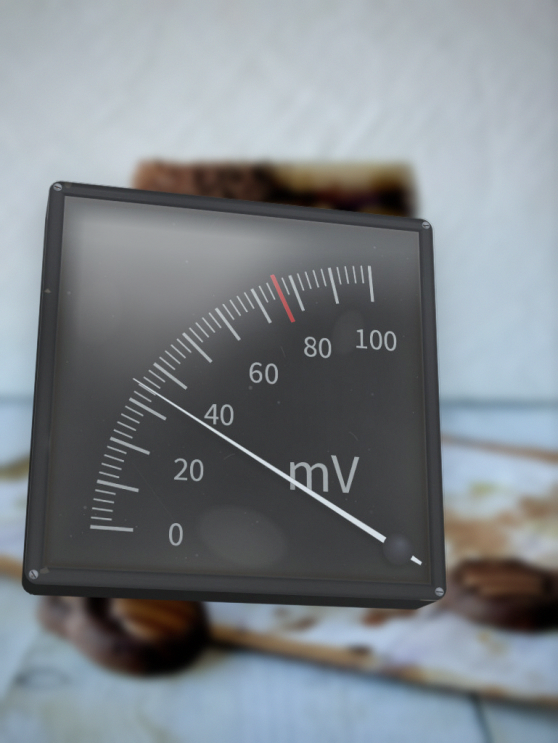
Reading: 34,mV
